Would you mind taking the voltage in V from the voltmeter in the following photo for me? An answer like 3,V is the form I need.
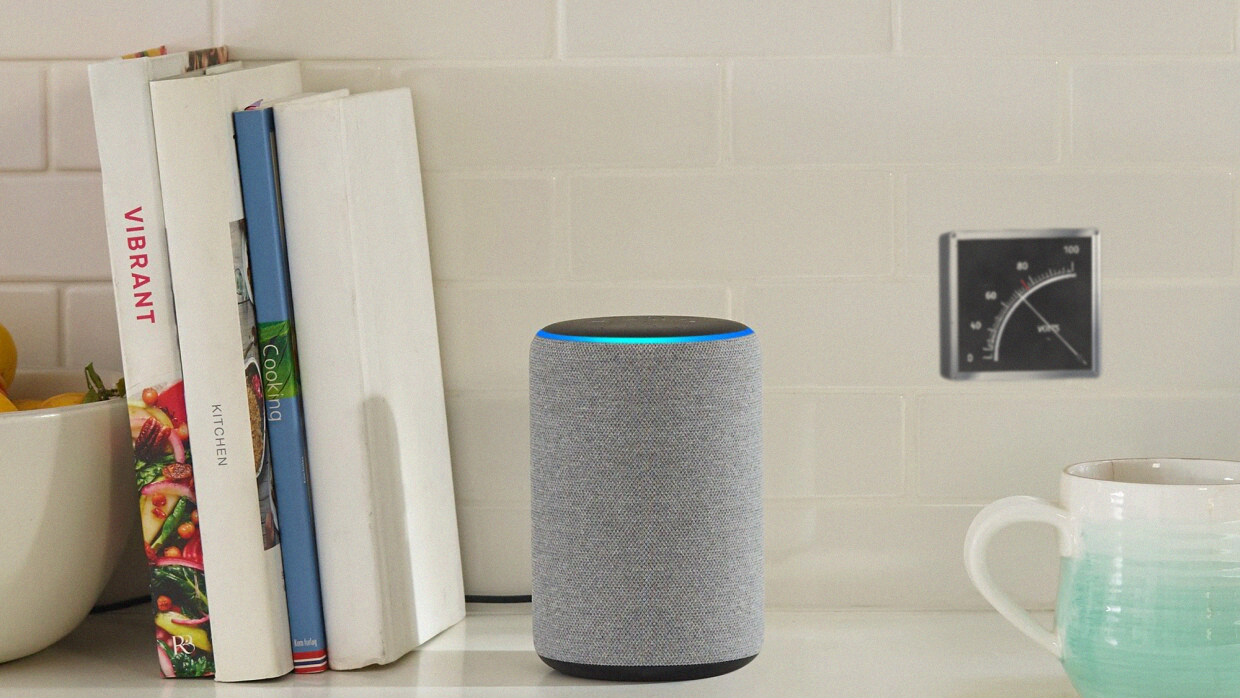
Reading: 70,V
